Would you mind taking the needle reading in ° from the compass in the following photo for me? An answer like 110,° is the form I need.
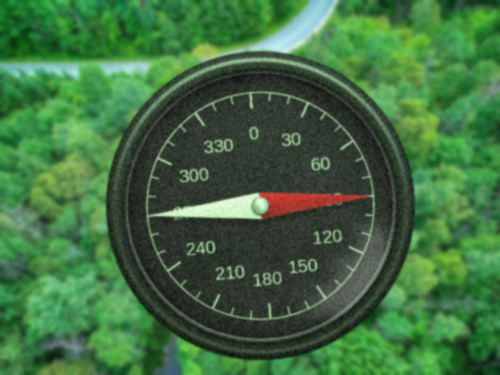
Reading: 90,°
